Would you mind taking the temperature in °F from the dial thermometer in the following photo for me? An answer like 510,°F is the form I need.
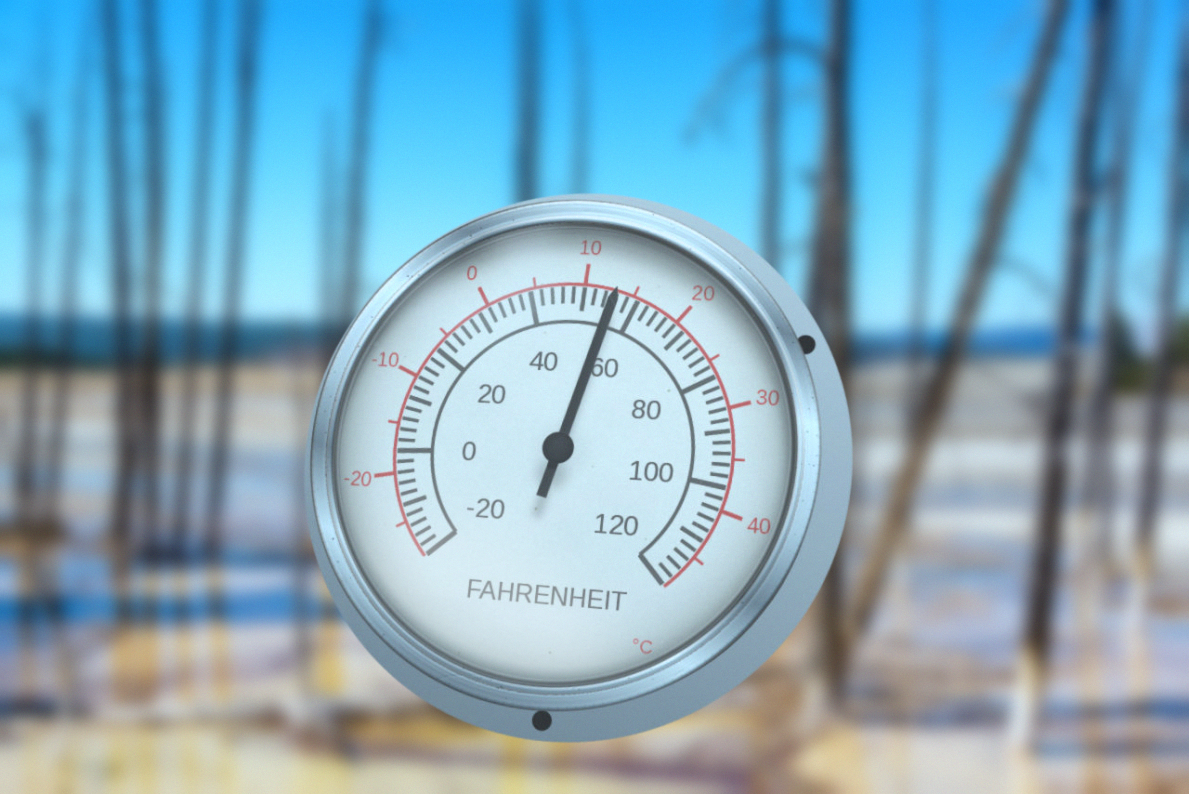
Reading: 56,°F
